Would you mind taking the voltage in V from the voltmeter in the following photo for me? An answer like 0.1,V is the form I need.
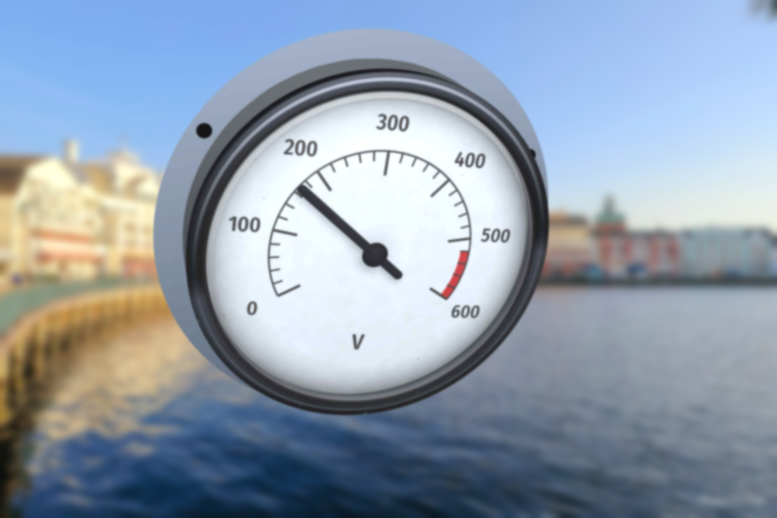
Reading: 170,V
